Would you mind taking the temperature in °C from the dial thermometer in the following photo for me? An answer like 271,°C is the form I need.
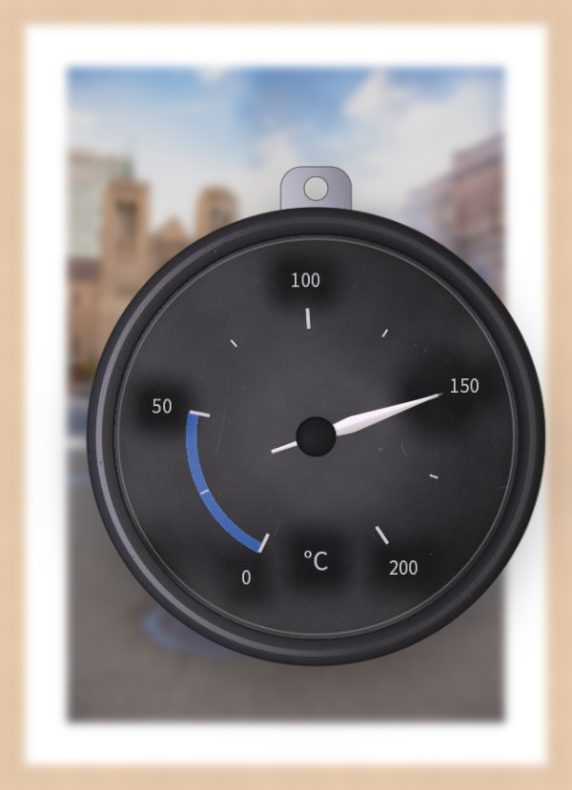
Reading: 150,°C
